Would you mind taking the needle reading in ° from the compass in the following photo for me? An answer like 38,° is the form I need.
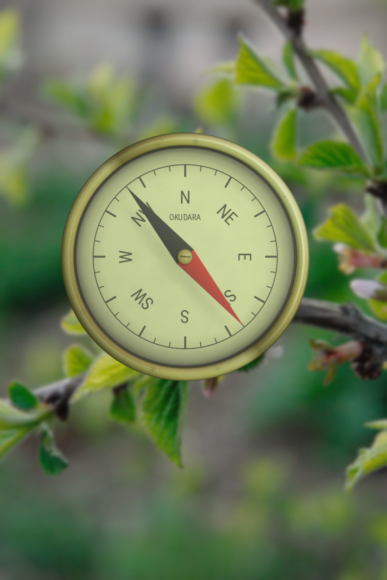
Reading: 140,°
